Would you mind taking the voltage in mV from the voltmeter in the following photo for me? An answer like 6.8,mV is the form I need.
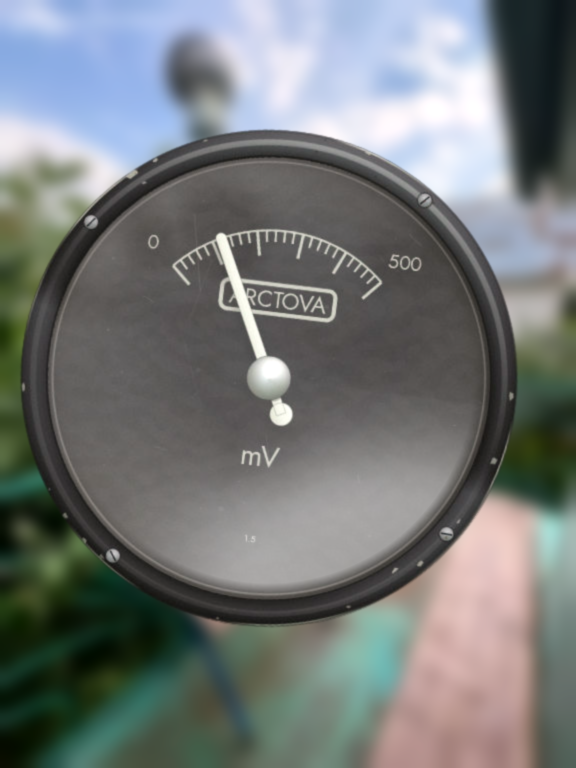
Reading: 120,mV
